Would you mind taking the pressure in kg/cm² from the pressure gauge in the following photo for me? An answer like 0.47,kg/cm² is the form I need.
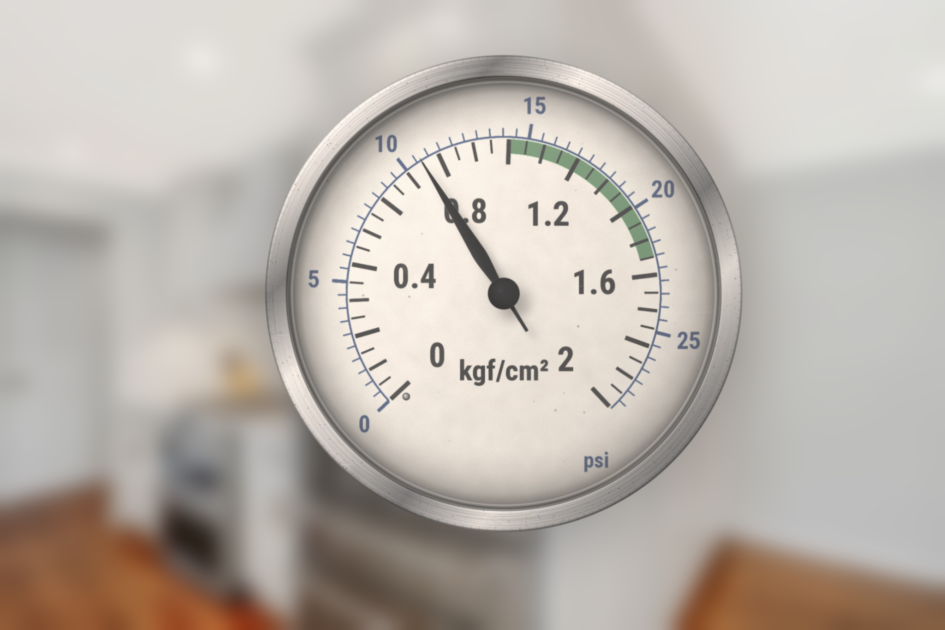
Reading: 0.75,kg/cm²
